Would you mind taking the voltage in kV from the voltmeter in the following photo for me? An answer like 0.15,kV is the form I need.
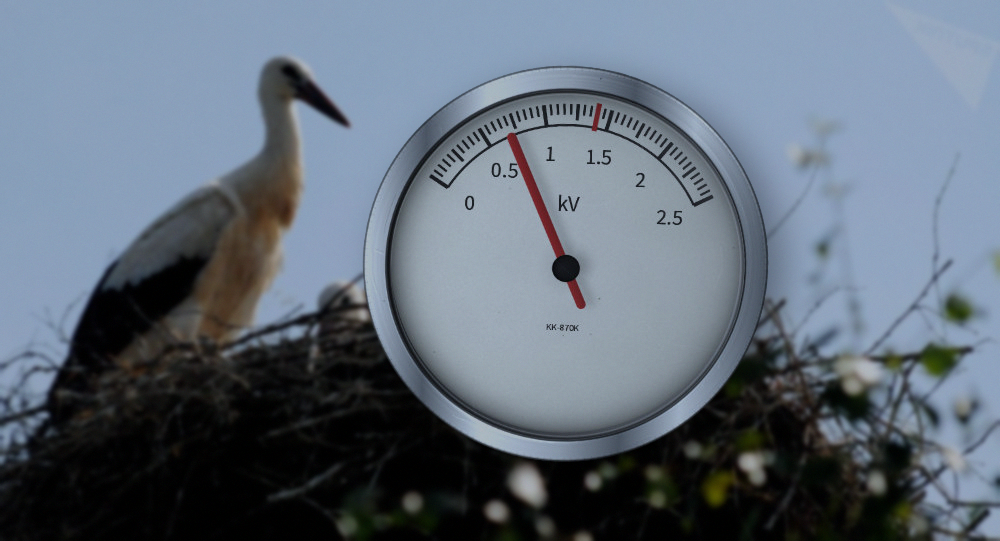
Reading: 0.7,kV
